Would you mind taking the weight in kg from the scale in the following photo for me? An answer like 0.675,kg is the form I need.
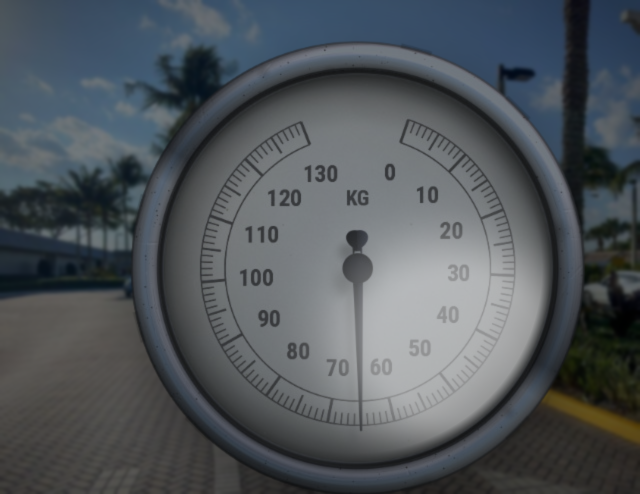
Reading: 65,kg
